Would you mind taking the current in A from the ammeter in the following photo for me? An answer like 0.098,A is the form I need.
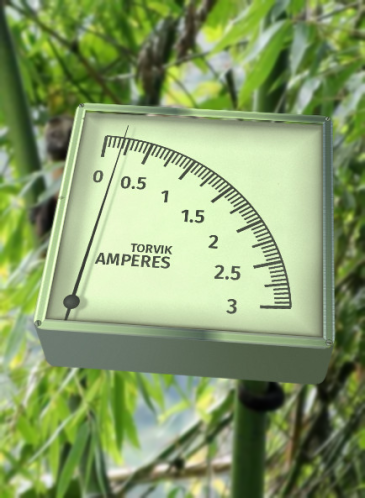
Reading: 0.2,A
